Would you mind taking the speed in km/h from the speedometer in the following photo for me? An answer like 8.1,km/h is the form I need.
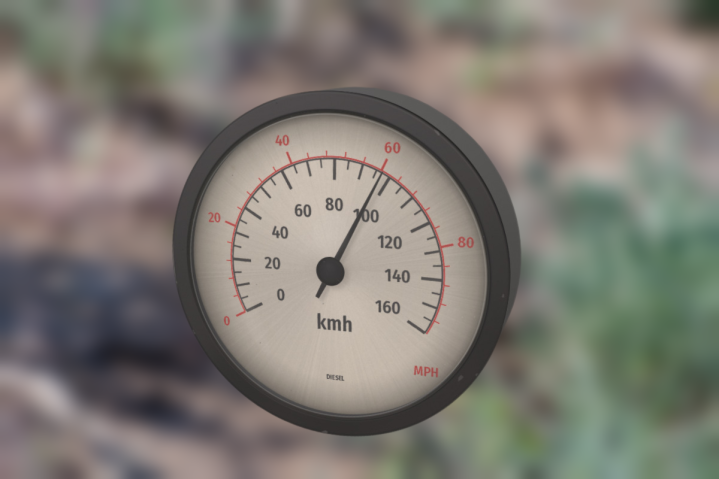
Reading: 97.5,km/h
